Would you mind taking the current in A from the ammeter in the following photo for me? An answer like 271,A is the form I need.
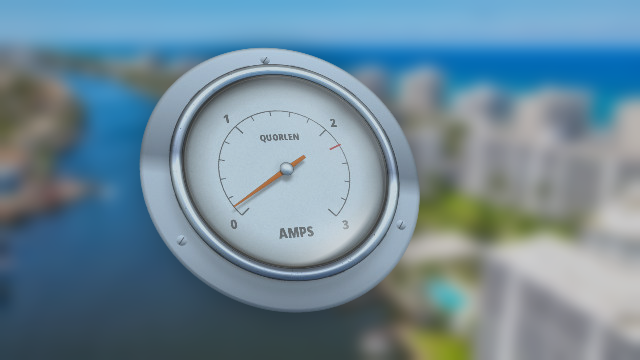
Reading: 0.1,A
